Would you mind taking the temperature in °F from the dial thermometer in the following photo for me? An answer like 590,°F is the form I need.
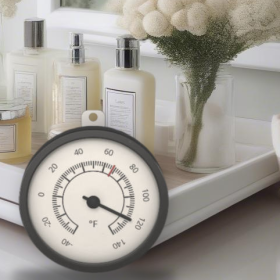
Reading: 120,°F
